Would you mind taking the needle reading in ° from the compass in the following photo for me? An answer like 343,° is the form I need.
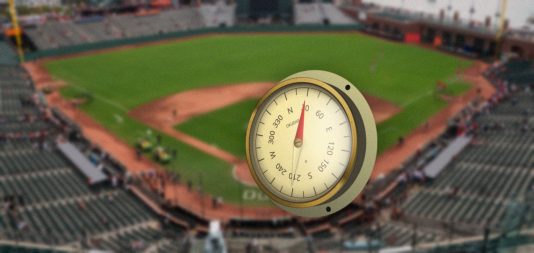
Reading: 30,°
